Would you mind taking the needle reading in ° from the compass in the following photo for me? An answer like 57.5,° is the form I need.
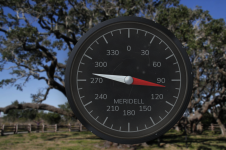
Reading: 100,°
